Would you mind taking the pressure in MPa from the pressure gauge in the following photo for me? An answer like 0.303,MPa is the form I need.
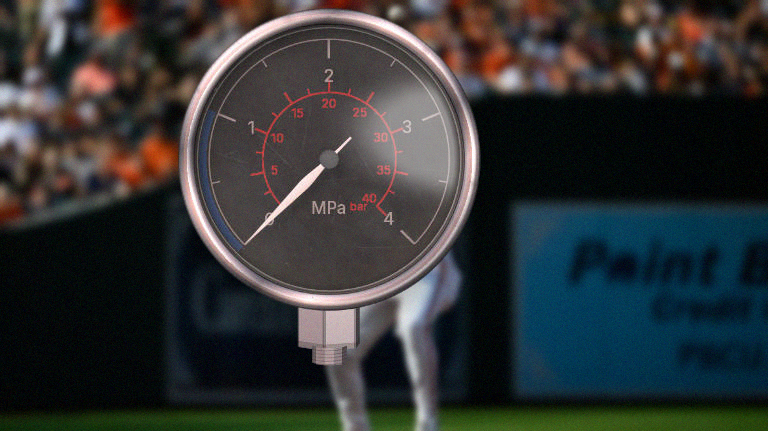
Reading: 0,MPa
